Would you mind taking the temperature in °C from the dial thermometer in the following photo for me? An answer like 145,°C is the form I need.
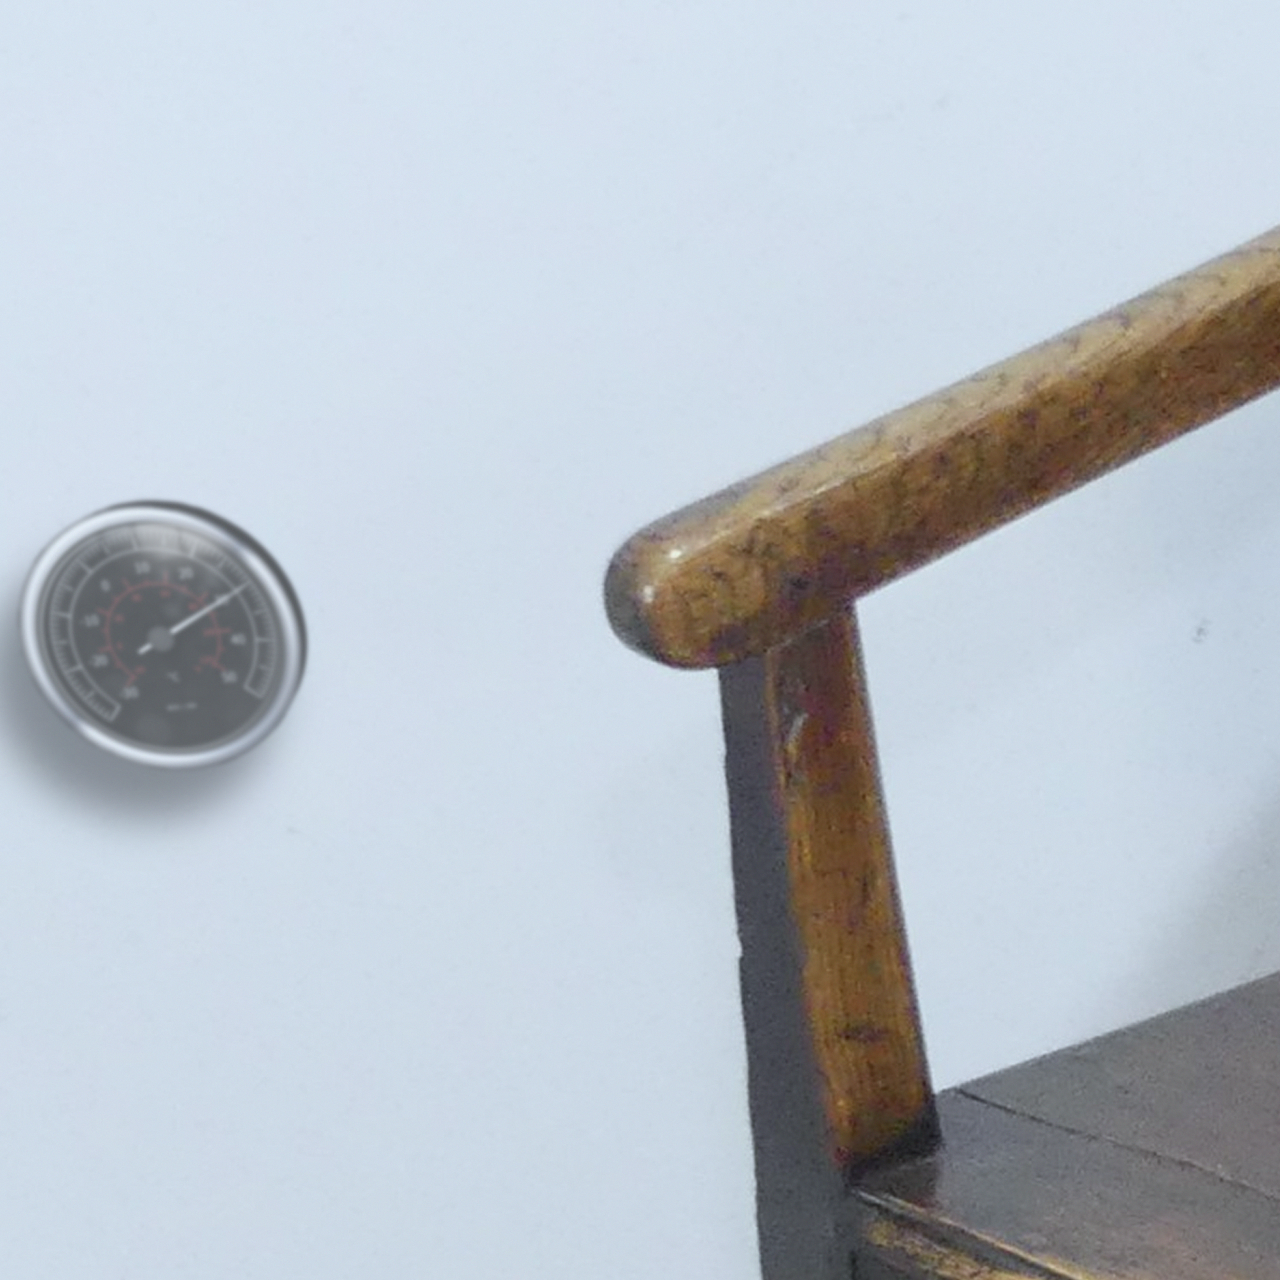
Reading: 30,°C
